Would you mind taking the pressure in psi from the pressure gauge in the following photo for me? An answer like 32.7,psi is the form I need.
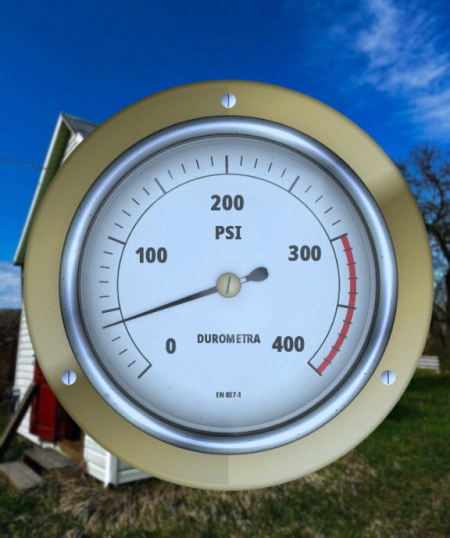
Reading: 40,psi
